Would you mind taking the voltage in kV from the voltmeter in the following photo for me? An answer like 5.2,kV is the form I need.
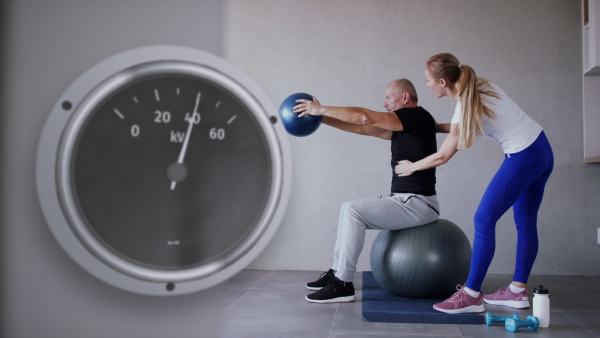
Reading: 40,kV
